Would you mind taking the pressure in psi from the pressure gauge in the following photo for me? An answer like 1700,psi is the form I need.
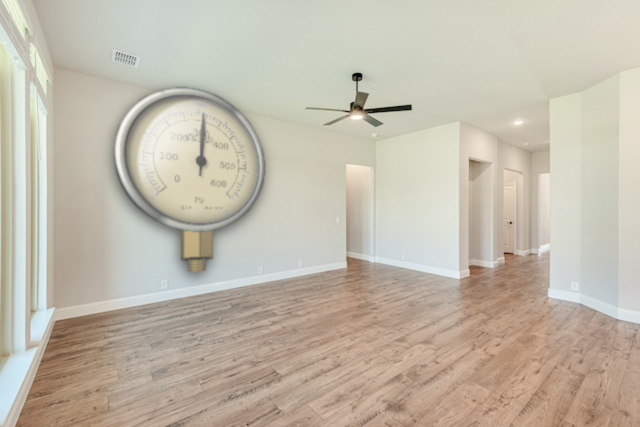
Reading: 300,psi
